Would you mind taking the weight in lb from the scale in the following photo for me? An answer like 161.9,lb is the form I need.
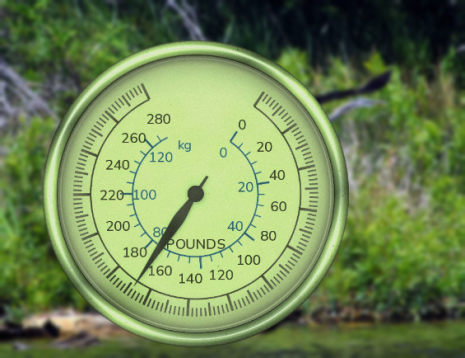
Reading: 168,lb
